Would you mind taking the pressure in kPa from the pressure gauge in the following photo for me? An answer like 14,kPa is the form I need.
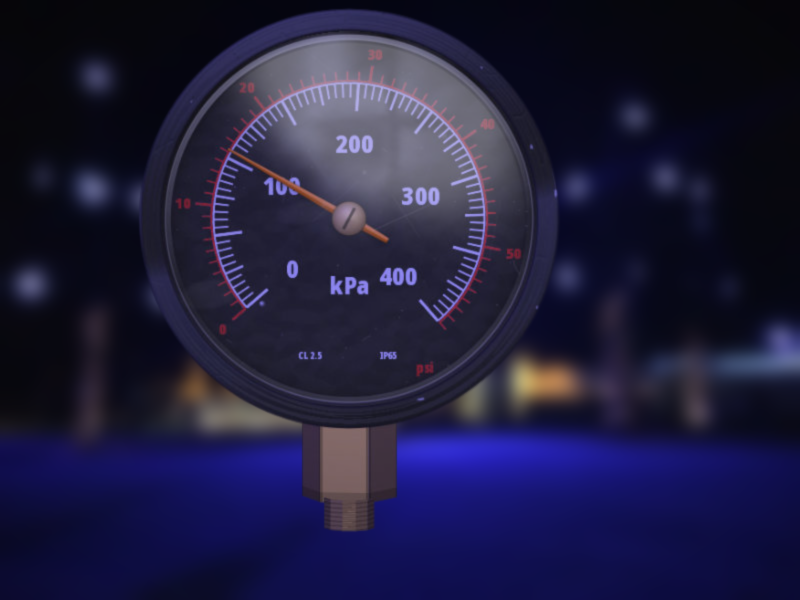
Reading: 105,kPa
